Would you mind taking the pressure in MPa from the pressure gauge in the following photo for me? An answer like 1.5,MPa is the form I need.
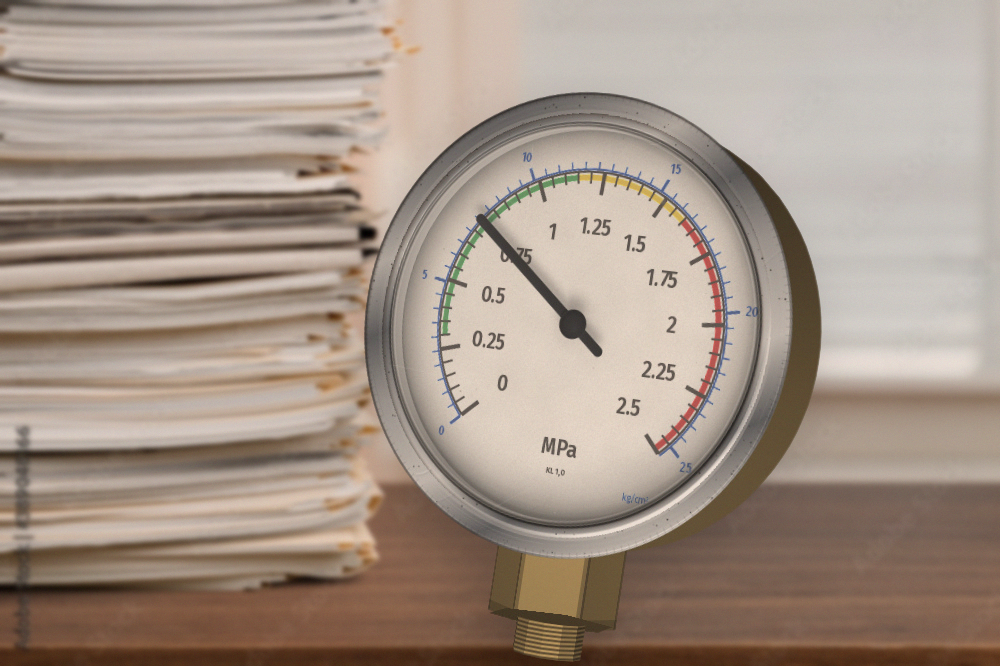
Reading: 0.75,MPa
